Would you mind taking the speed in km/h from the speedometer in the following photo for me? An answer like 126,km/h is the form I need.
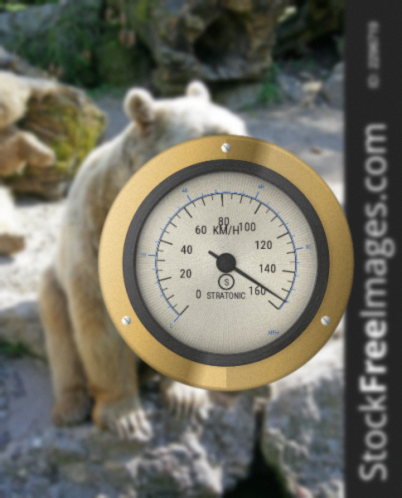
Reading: 155,km/h
